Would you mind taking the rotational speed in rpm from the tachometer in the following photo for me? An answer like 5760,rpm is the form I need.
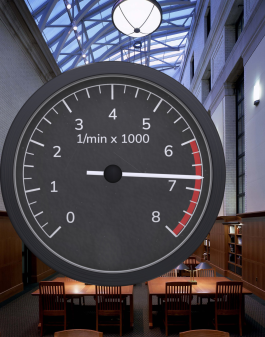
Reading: 6750,rpm
